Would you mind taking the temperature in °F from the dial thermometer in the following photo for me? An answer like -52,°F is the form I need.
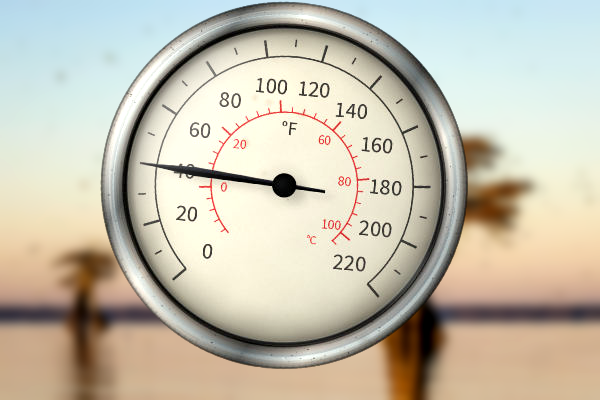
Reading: 40,°F
